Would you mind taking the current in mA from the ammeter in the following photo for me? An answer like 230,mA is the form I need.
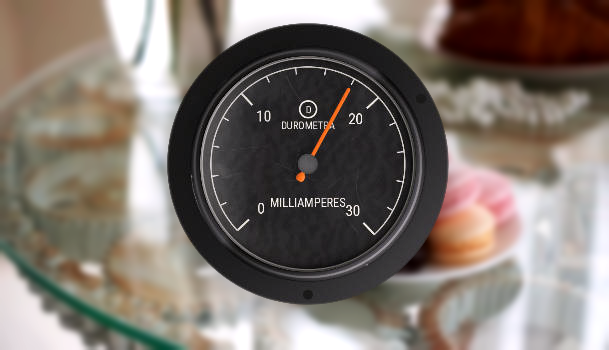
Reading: 18,mA
